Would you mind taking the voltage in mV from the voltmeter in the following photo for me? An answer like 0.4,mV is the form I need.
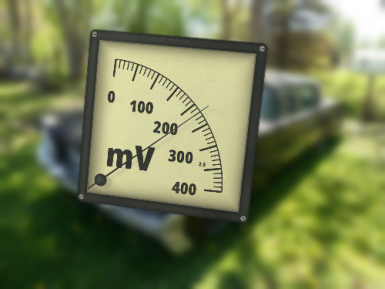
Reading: 220,mV
